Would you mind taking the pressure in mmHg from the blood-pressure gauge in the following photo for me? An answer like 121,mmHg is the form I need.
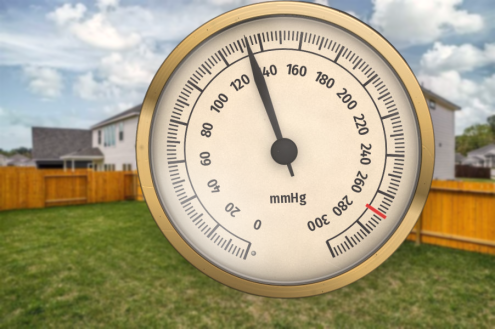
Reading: 134,mmHg
